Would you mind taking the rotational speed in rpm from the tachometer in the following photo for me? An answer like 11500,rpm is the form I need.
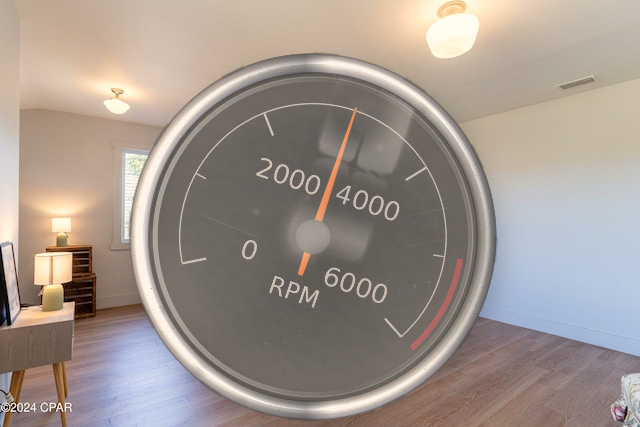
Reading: 3000,rpm
